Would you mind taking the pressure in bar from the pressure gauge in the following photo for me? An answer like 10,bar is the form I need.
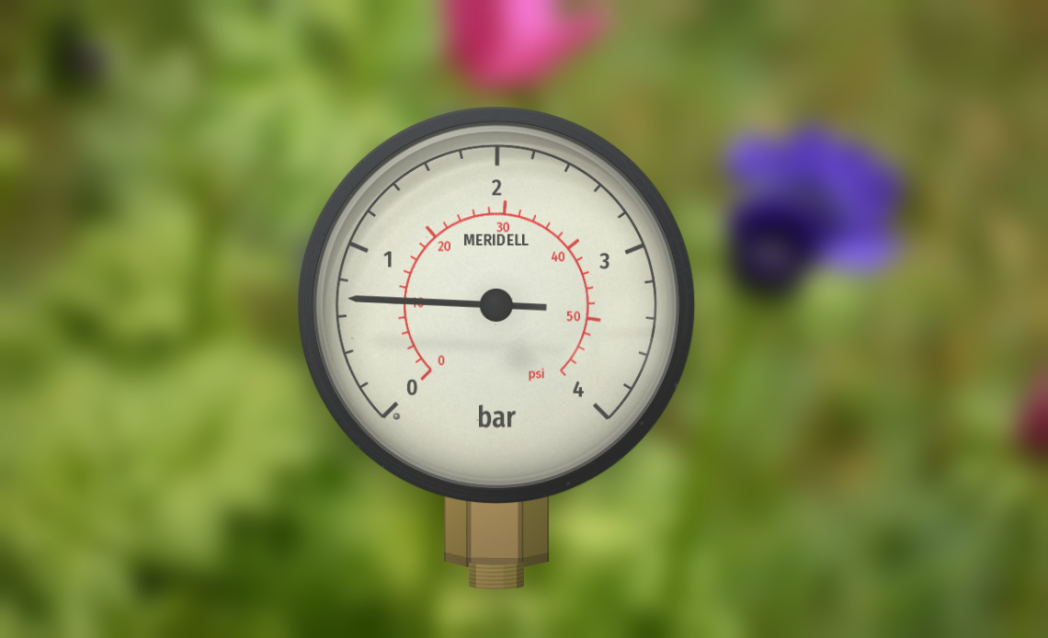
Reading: 0.7,bar
